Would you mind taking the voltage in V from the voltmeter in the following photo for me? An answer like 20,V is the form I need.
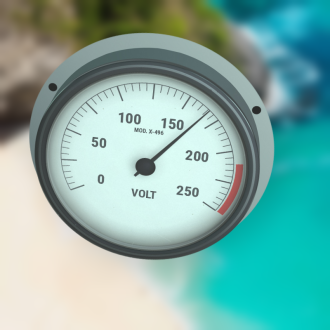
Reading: 165,V
